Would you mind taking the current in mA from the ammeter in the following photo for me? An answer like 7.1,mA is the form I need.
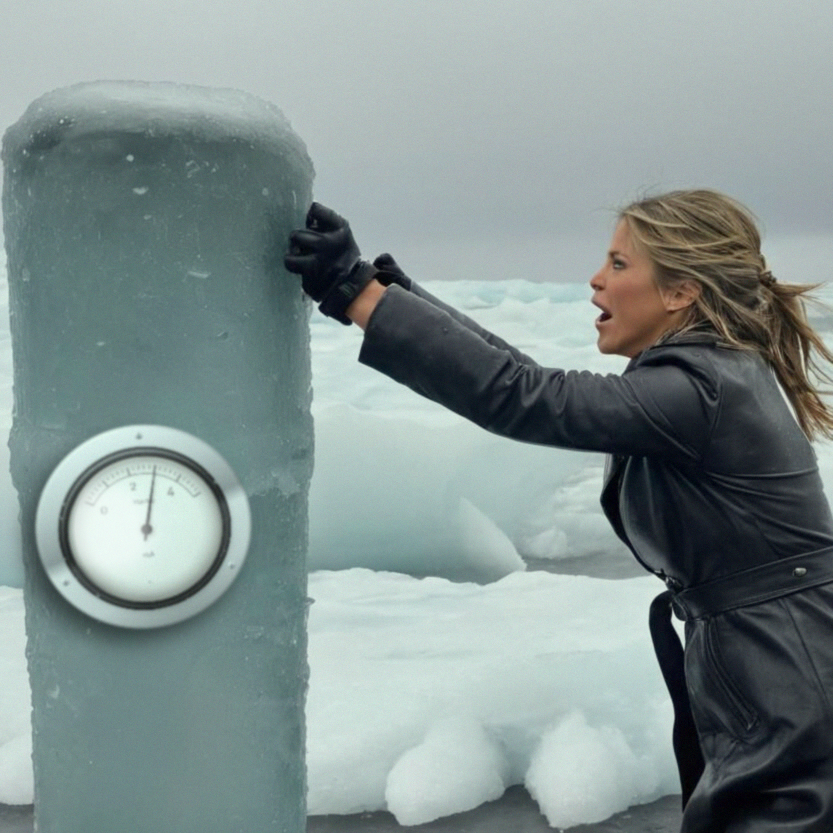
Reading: 3,mA
